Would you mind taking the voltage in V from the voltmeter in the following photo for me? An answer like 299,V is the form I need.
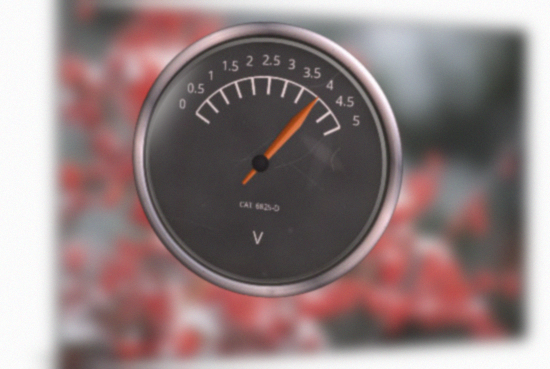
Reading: 4,V
